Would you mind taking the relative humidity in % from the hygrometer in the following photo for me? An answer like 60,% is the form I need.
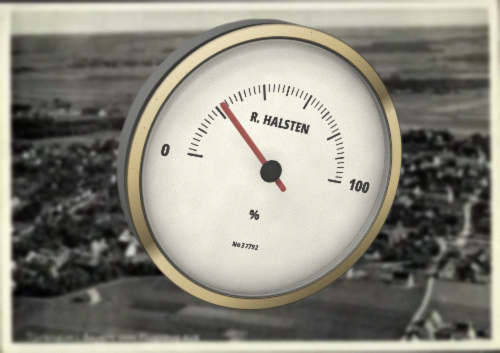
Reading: 22,%
